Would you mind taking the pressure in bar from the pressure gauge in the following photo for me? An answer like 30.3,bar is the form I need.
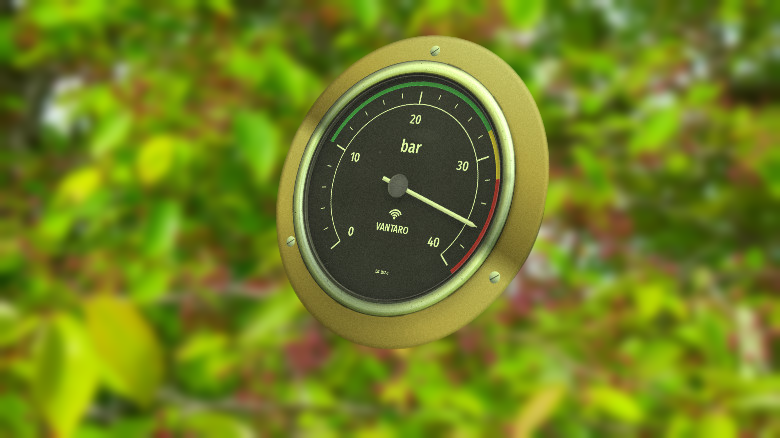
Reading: 36,bar
